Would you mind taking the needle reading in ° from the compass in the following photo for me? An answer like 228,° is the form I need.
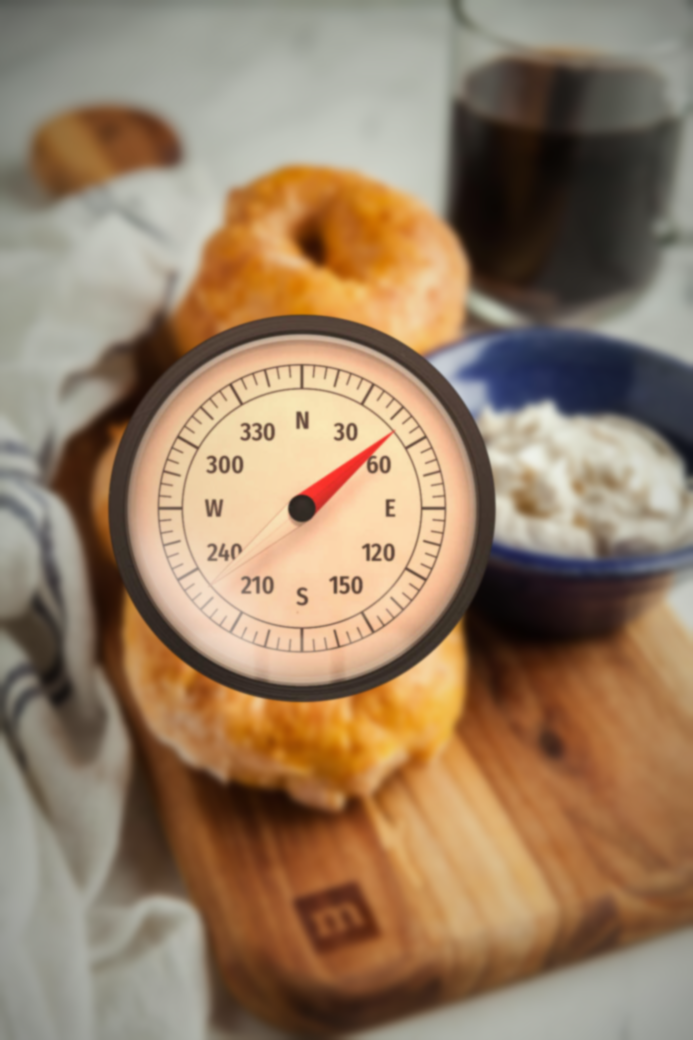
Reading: 50,°
